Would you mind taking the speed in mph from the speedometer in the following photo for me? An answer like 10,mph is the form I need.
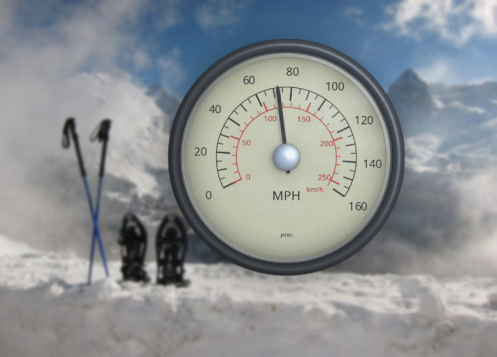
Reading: 72.5,mph
